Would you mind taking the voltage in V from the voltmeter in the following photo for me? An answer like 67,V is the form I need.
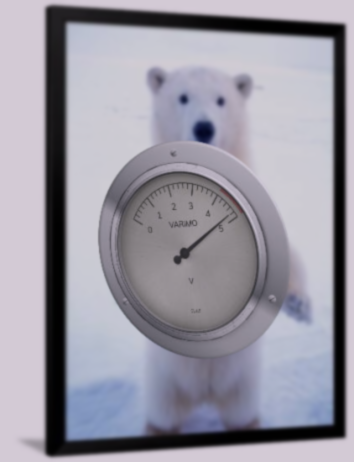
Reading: 4.8,V
